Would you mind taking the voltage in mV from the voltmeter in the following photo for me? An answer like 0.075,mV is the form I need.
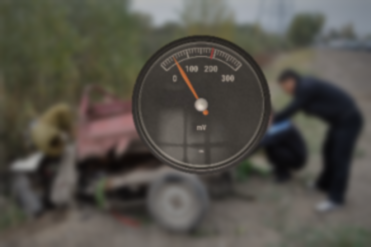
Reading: 50,mV
